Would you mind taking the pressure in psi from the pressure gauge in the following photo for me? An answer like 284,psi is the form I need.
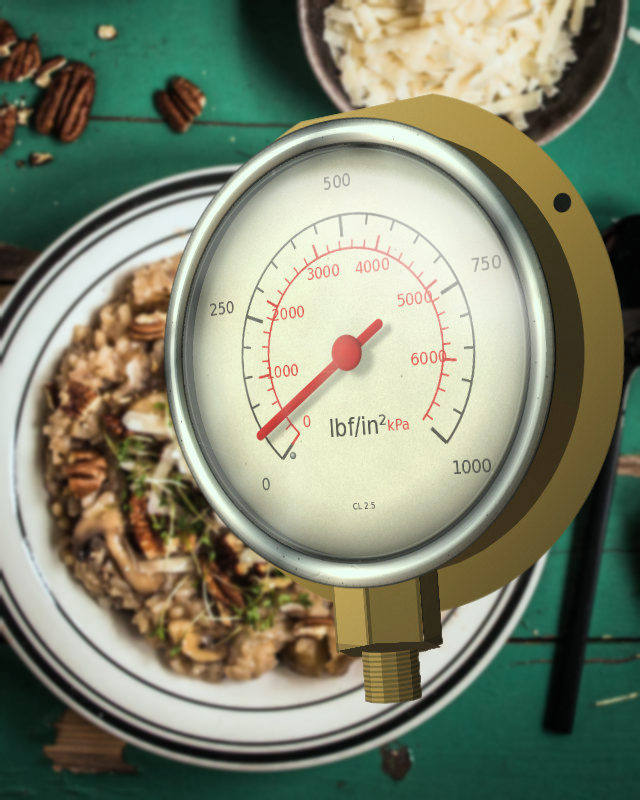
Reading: 50,psi
